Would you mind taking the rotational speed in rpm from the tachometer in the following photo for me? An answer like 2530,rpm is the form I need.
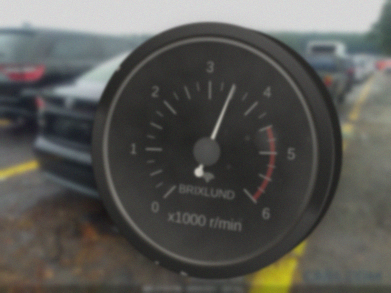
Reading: 3500,rpm
